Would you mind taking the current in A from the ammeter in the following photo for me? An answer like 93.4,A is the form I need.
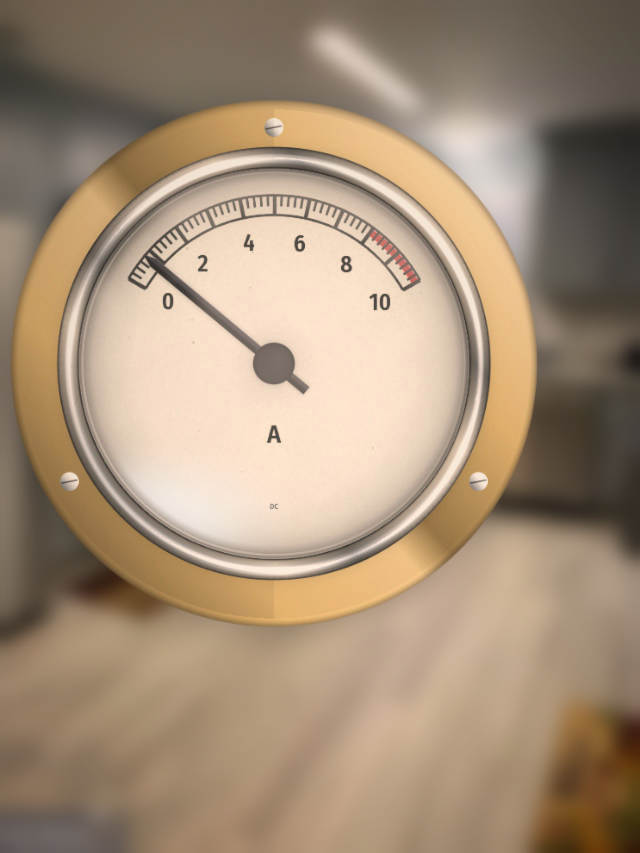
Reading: 0.8,A
